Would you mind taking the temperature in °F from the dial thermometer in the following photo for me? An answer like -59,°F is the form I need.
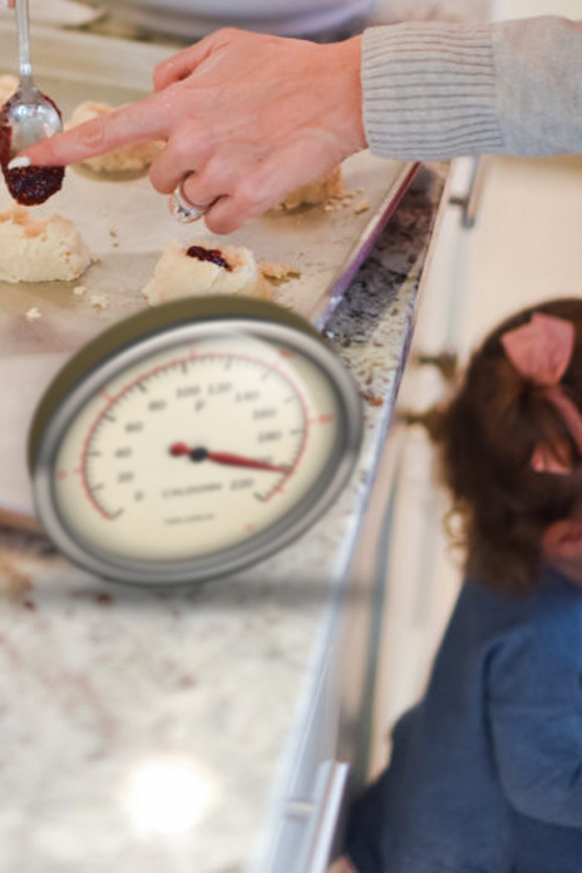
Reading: 200,°F
